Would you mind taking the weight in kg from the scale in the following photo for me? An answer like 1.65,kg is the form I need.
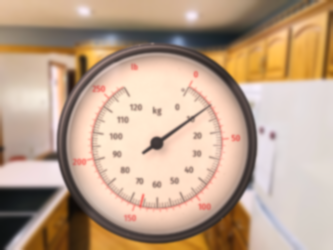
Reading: 10,kg
